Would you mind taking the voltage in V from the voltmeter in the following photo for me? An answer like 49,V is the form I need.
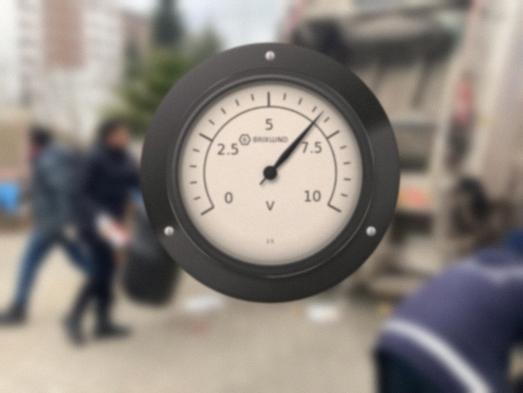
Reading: 6.75,V
